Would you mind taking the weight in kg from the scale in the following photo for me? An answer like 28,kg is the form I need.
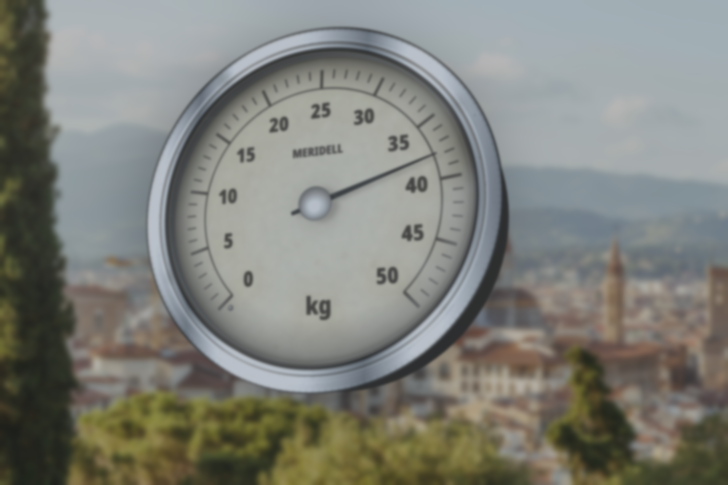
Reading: 38,kg
